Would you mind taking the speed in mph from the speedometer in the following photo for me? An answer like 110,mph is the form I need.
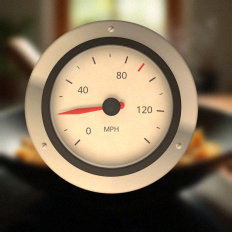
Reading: 20,mph
